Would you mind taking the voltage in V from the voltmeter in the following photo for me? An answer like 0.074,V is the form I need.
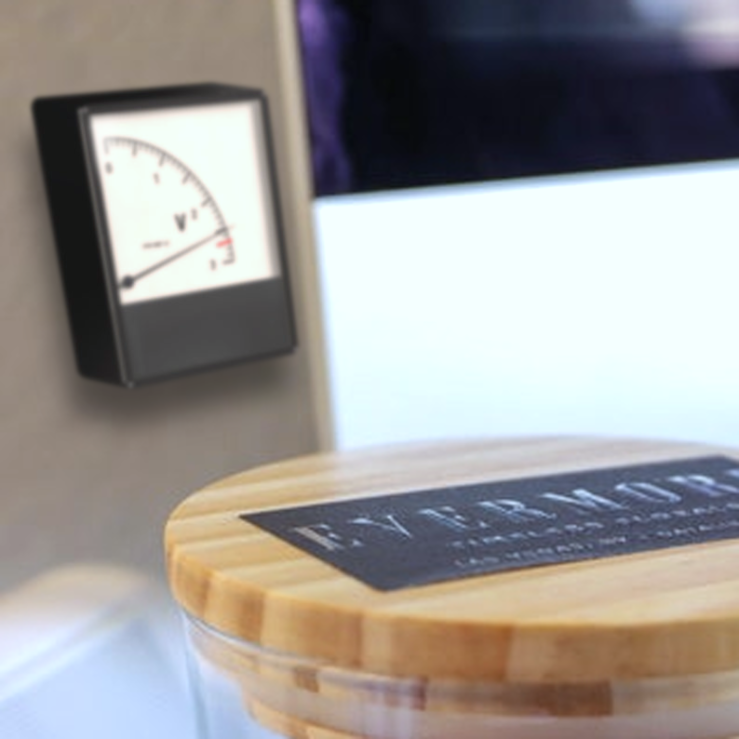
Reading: 2.5,V
